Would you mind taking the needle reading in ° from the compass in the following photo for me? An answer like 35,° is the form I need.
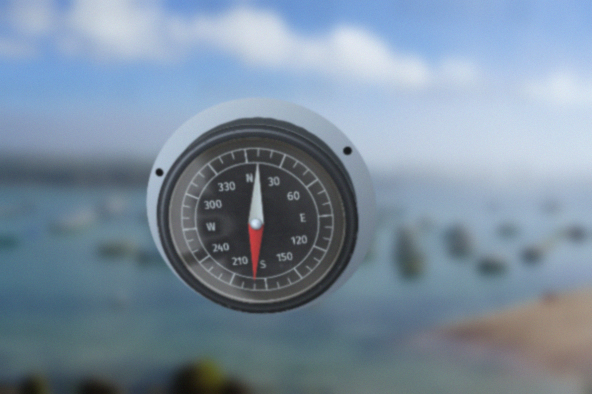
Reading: 190,°
